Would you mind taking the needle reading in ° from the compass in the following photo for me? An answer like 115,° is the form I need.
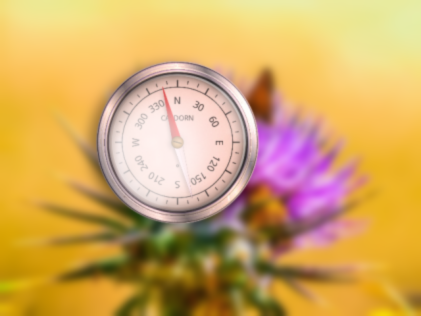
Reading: 345,°
